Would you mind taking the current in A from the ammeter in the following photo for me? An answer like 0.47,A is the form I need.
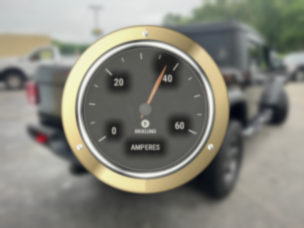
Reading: 37.5,A
